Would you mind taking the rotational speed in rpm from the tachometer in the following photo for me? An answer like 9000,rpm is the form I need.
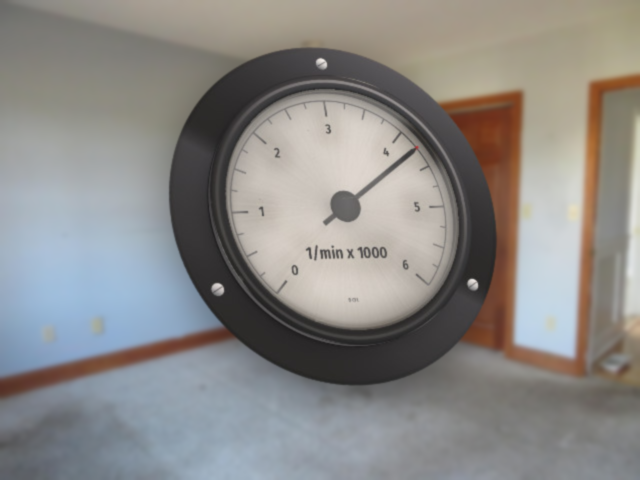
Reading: 4250,rpm
